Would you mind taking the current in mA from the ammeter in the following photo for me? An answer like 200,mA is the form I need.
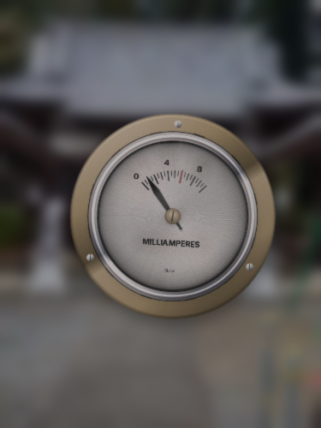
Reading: 1,mA
